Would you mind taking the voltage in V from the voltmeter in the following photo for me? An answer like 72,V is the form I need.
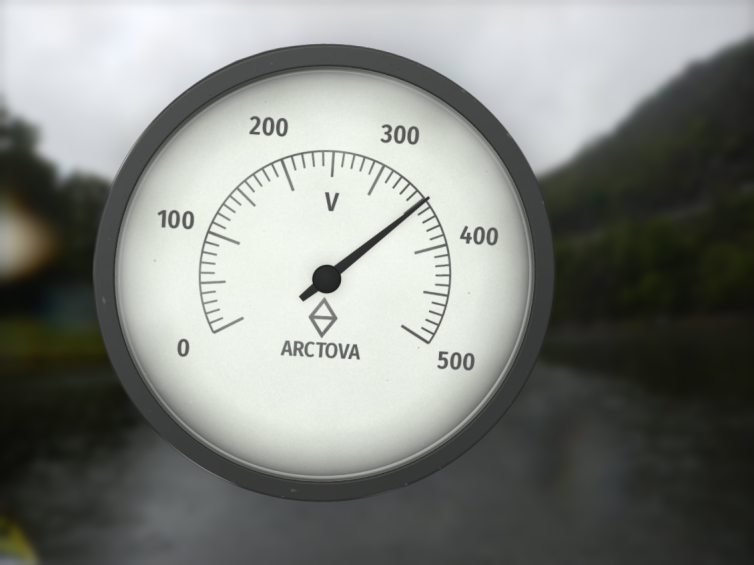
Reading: 350,V
